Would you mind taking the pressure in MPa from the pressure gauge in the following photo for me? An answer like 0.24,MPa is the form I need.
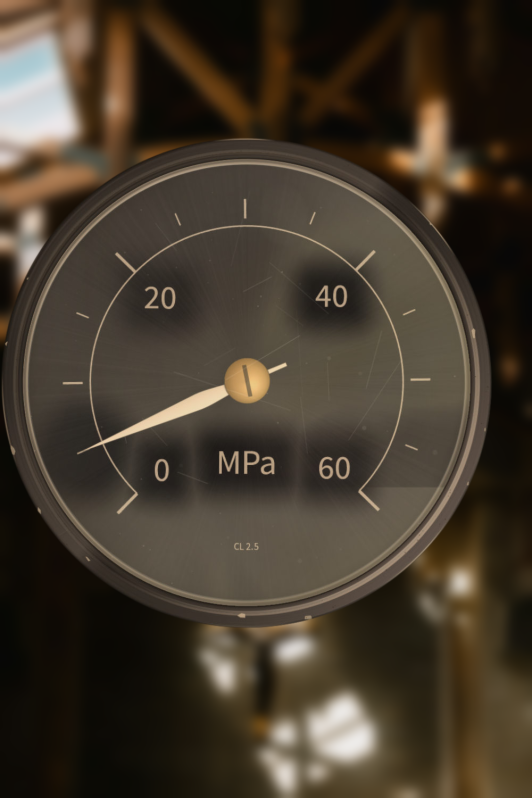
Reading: 5,MPa
